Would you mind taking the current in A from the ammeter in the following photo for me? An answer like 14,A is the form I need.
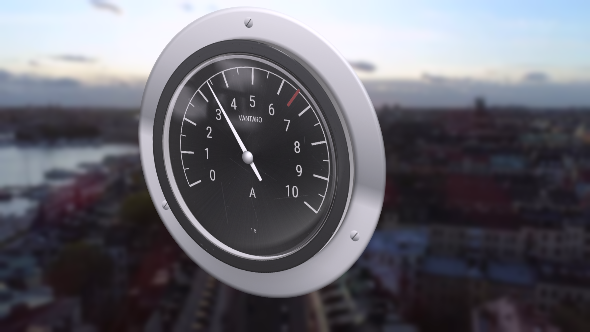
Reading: 3.5,A
